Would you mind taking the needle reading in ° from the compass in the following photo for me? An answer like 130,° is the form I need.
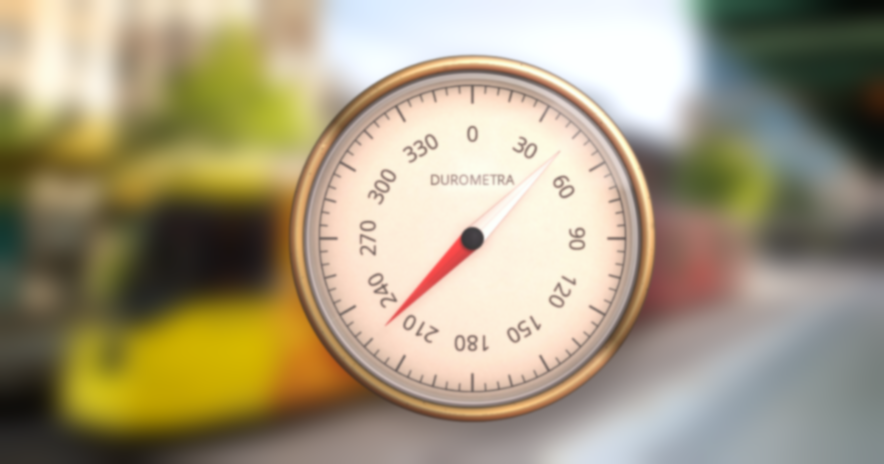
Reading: 225,°
